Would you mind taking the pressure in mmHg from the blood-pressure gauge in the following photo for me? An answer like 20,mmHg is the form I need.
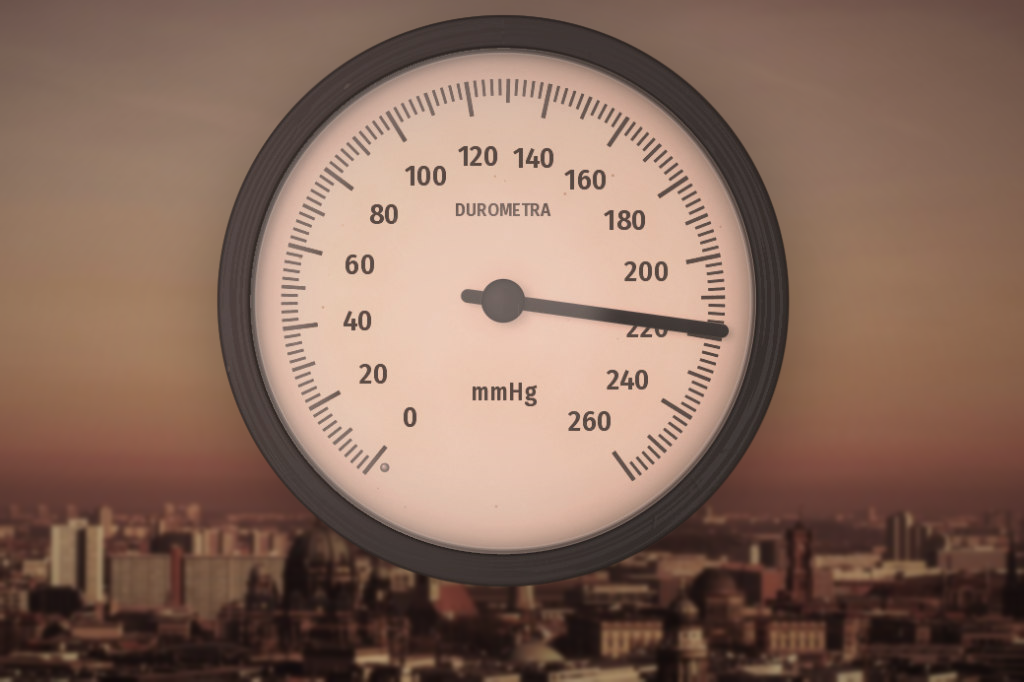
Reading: 218,mmHg
